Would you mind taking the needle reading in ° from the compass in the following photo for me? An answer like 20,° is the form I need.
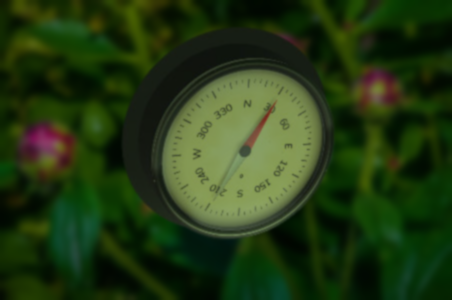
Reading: 30,°
